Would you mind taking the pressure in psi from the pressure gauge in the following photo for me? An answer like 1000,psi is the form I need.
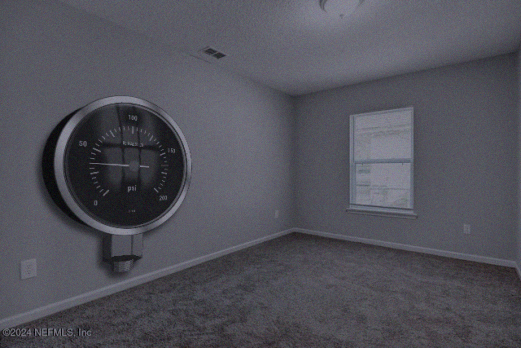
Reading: 35,psi
